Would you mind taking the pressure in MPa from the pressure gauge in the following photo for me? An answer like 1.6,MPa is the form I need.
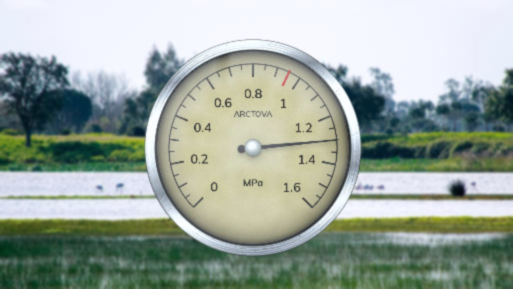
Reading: 1.3,MPa
